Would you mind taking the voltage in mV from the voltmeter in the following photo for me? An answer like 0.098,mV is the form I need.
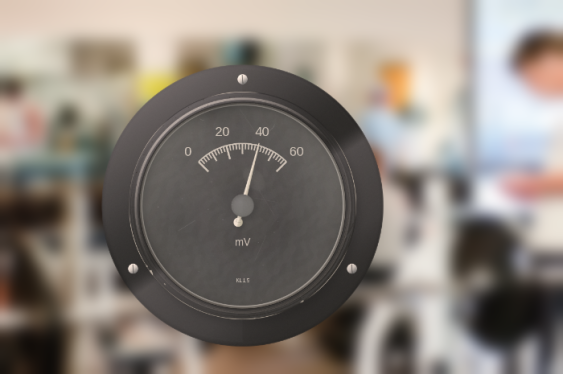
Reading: 40,mV
